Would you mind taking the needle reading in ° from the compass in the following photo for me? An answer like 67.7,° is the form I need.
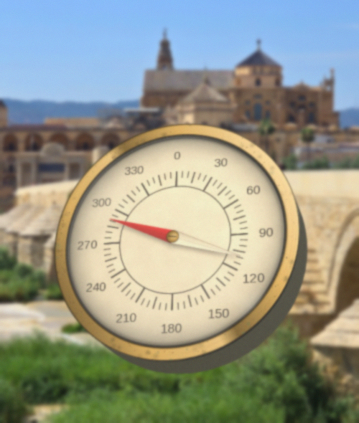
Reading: 290,°
